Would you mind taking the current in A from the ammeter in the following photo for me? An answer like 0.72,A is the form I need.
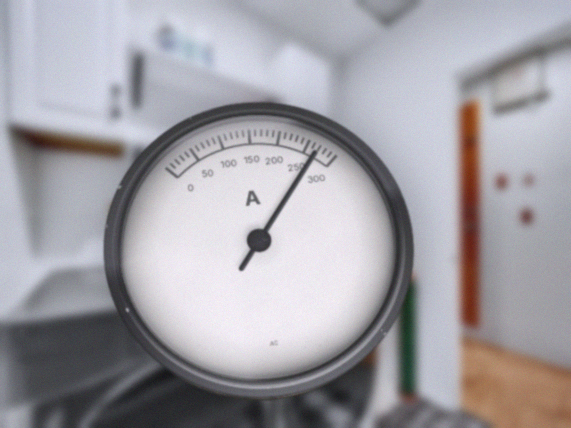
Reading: 270,A
